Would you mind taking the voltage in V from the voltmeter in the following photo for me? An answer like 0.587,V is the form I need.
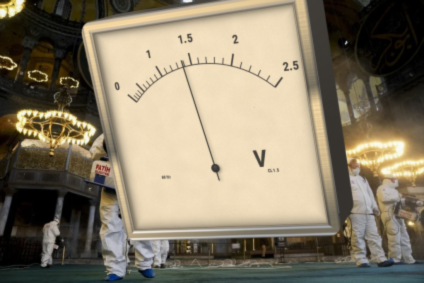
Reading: 1.4,V
